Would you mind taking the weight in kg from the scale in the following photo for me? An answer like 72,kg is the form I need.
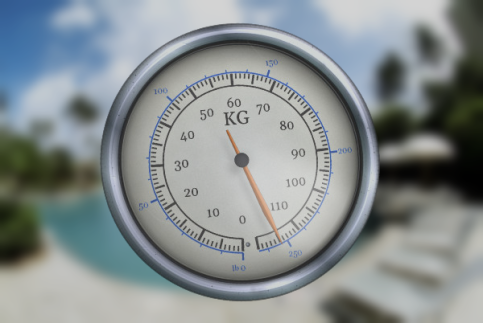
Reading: 115,kg
